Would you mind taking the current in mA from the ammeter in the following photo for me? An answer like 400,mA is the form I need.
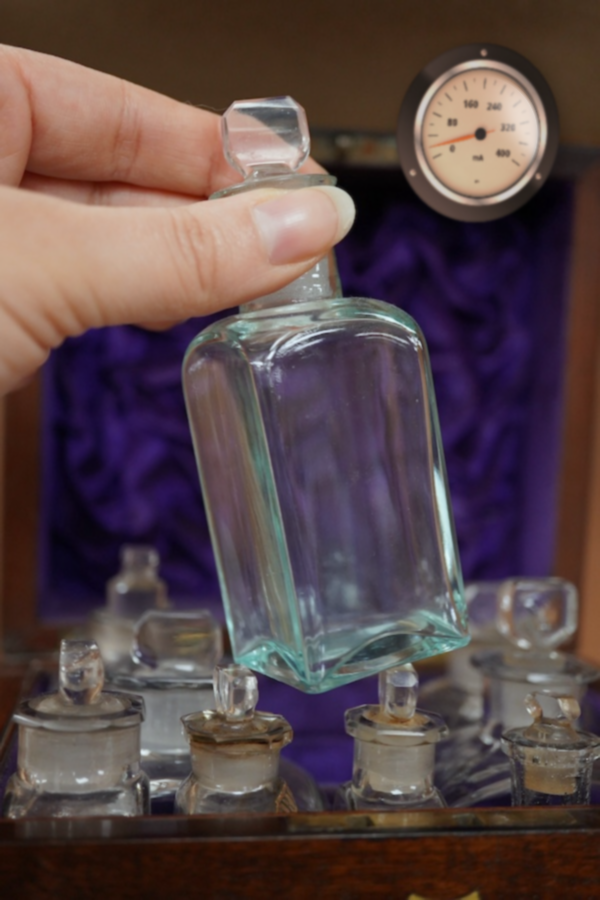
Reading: 20,mA
